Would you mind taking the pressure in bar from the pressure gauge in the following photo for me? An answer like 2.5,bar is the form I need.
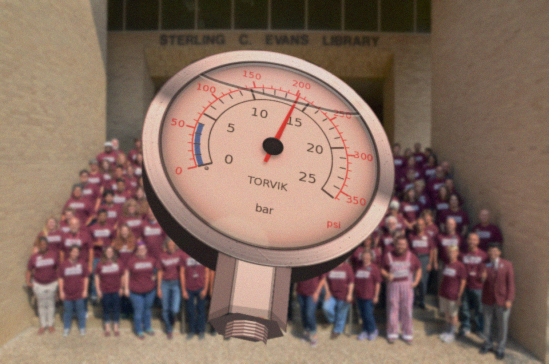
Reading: 14,bar
